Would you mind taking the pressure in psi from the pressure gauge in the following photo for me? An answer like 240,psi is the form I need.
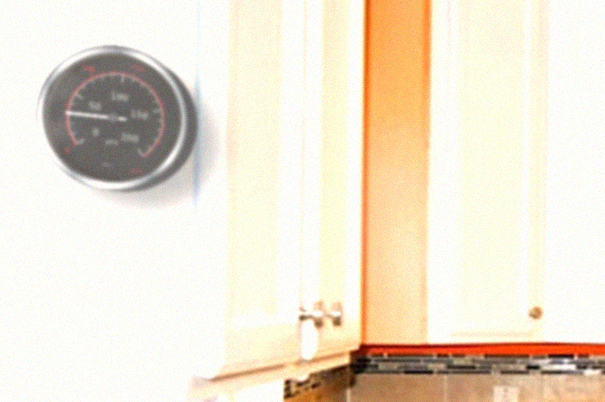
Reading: 30,psi
